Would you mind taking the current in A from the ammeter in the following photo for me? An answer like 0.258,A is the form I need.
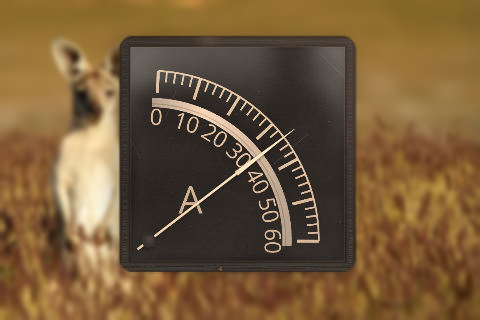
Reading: 34,A
